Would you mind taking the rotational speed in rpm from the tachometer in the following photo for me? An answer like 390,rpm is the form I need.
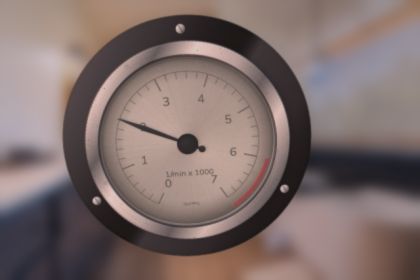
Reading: 2000,rpm
